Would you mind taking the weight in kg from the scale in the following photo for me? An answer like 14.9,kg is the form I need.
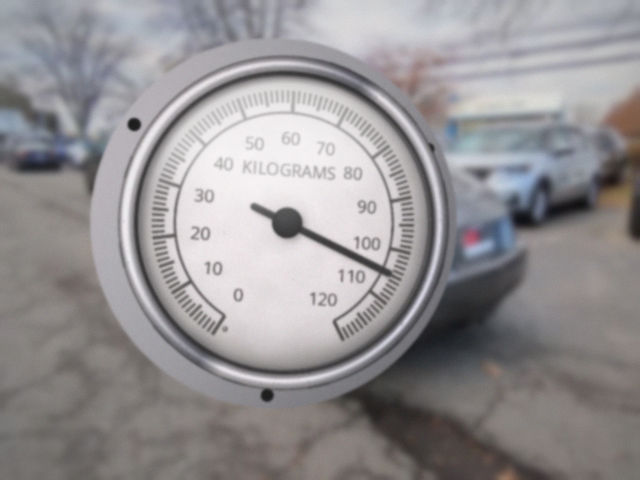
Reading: 105,kg
